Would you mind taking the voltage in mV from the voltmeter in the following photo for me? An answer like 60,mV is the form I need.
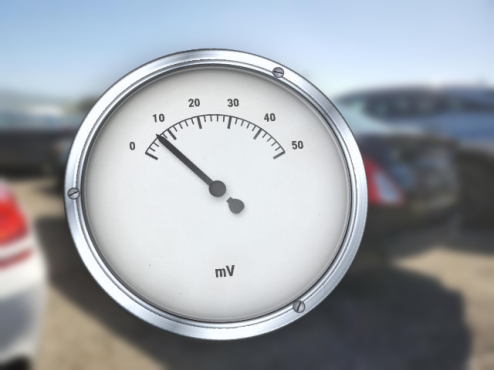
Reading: 6,mV
